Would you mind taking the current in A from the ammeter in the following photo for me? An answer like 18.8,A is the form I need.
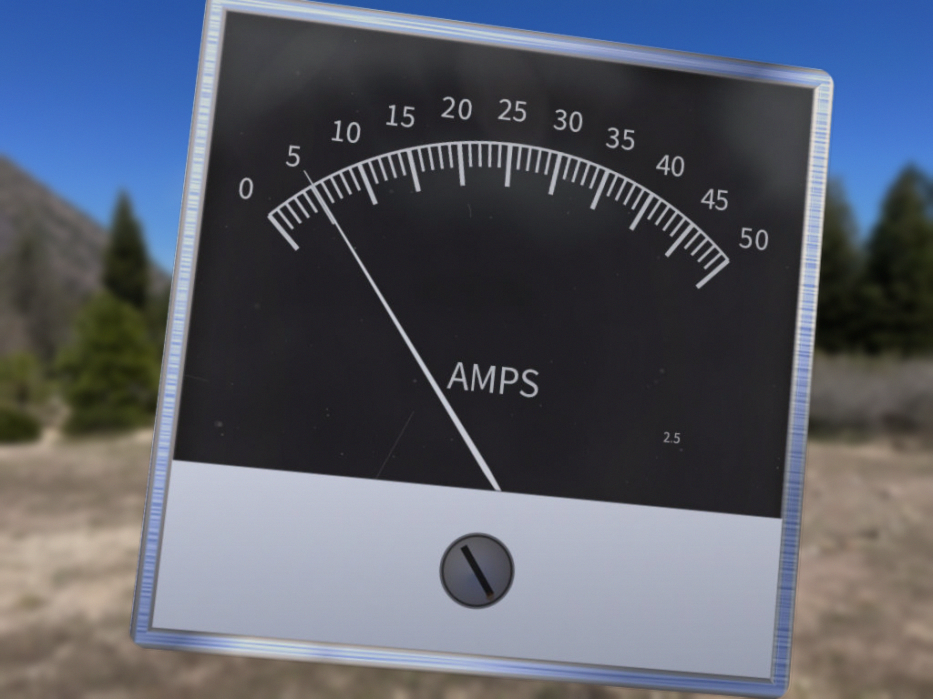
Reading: 5,A
